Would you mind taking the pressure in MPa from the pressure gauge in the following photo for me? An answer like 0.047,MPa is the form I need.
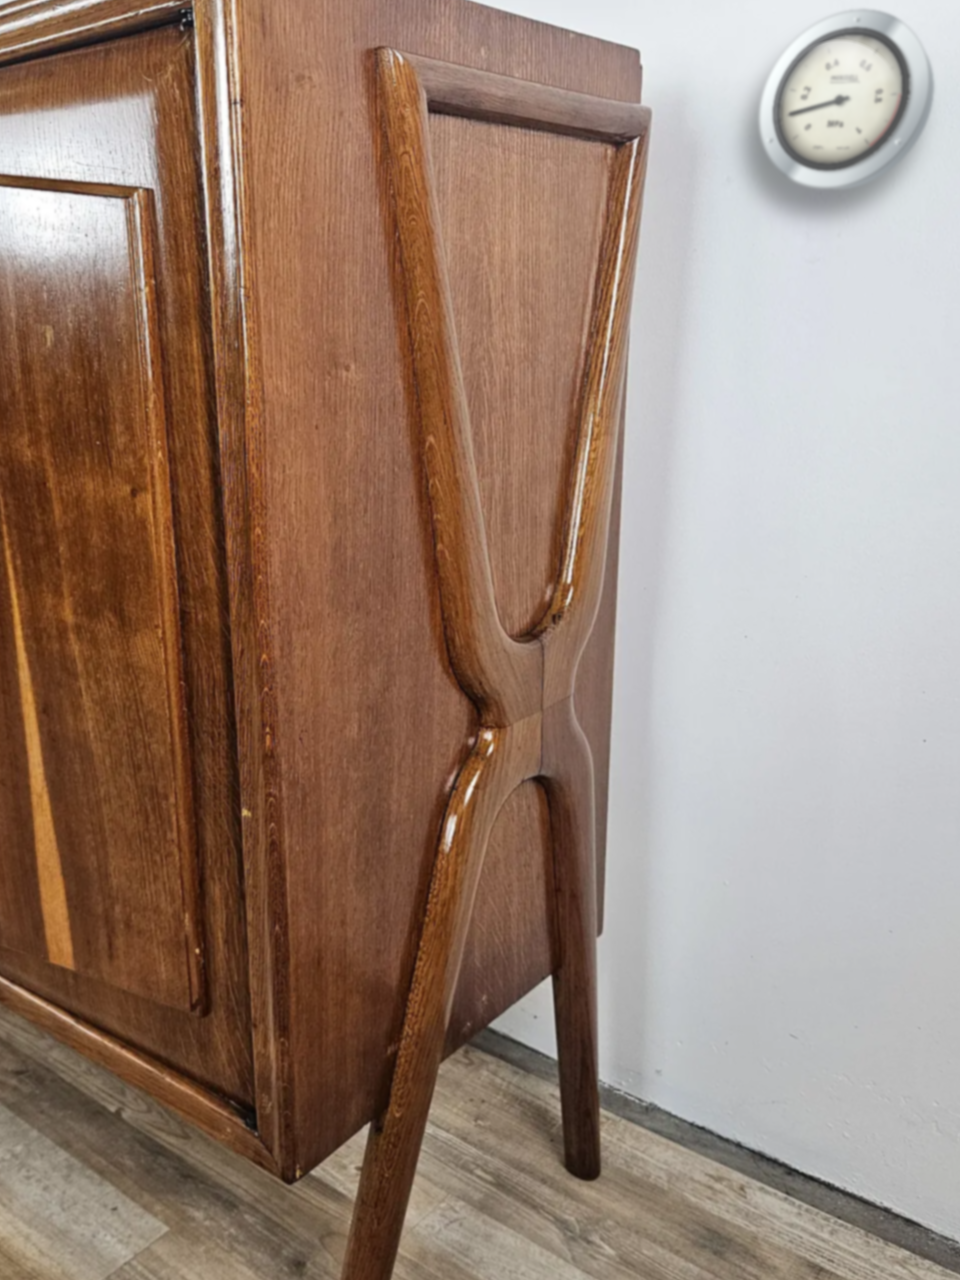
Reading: 0.1,MPa
